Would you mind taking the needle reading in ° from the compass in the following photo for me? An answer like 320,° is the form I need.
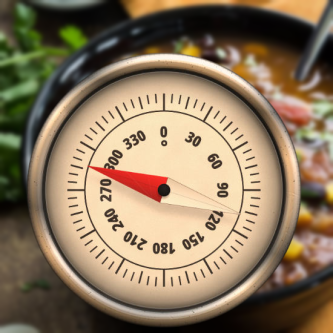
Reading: 287.5,°
